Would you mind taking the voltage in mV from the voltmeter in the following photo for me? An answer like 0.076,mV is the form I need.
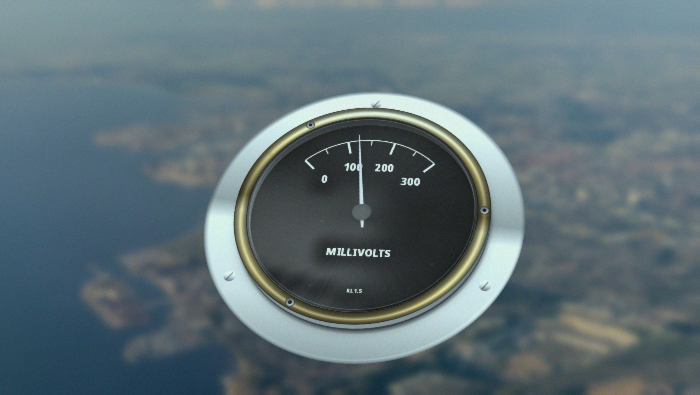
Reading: 125,mV
